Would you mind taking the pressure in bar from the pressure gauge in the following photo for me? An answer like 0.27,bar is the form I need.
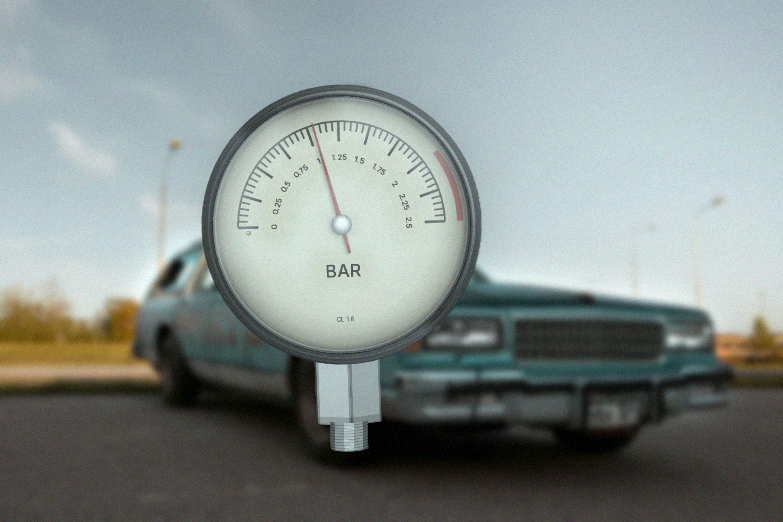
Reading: 1.05,bar
